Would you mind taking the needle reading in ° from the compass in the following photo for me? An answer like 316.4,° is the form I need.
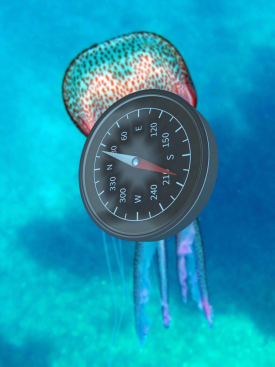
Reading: 202.5,°
